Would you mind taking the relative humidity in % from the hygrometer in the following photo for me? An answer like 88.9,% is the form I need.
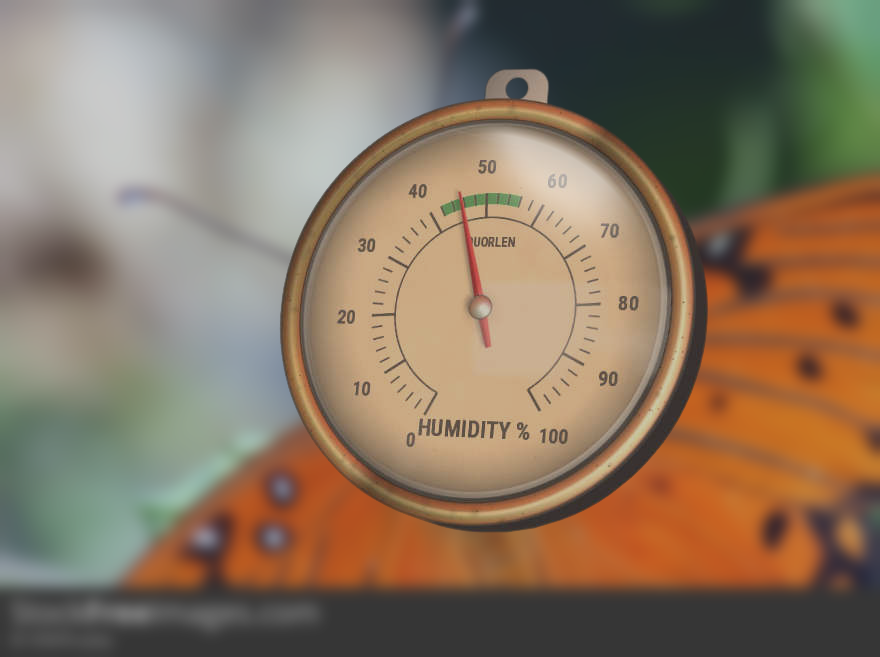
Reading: 46,%
